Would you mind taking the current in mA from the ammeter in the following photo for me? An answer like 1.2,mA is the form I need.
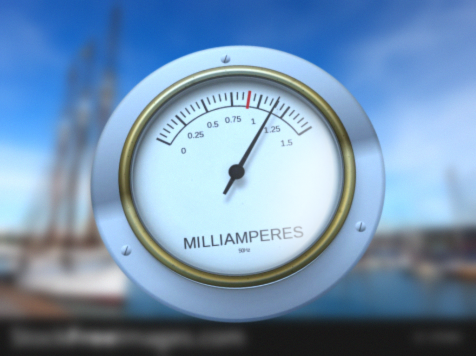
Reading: 1.15,mA
